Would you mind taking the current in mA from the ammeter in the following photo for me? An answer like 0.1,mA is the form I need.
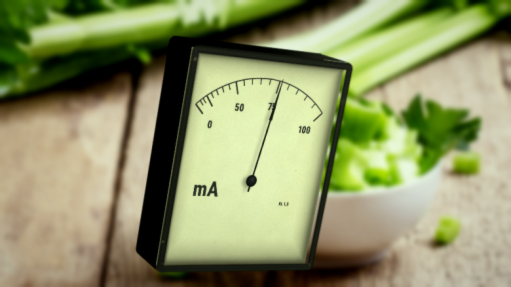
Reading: 75,mA
